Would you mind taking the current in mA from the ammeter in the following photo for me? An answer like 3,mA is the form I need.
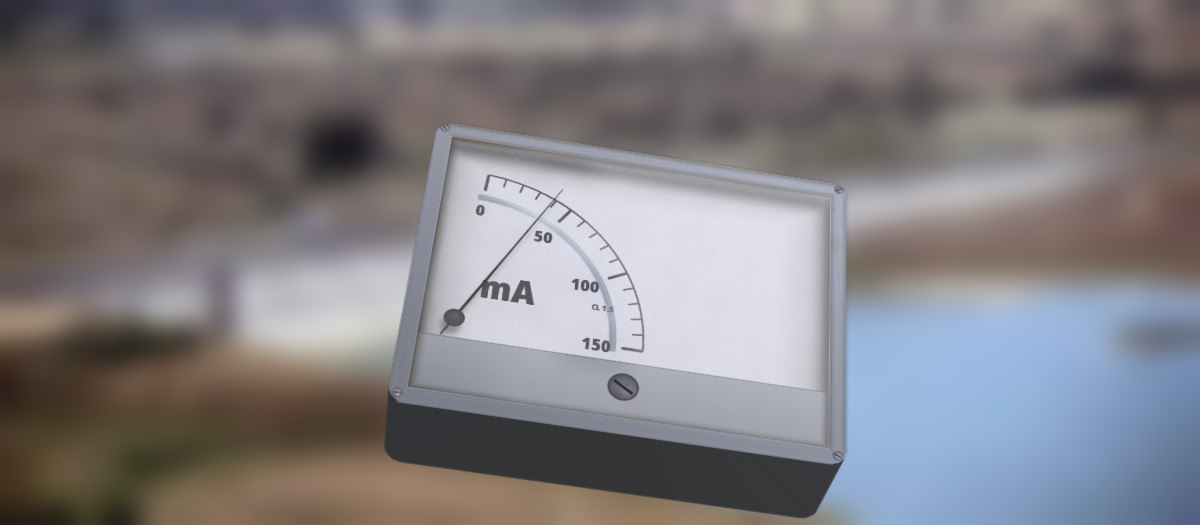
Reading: 40,mA
